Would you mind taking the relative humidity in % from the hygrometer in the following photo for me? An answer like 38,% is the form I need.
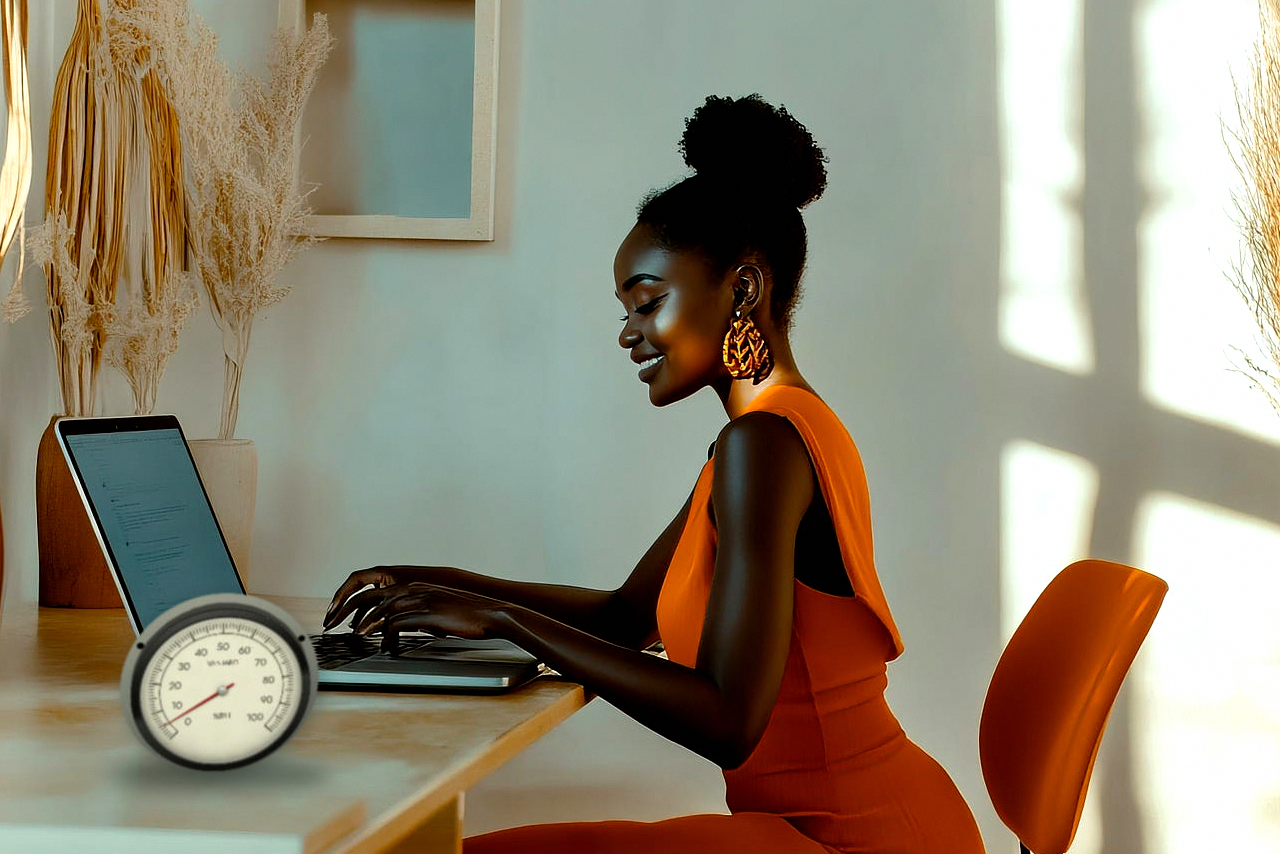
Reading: 5,%
